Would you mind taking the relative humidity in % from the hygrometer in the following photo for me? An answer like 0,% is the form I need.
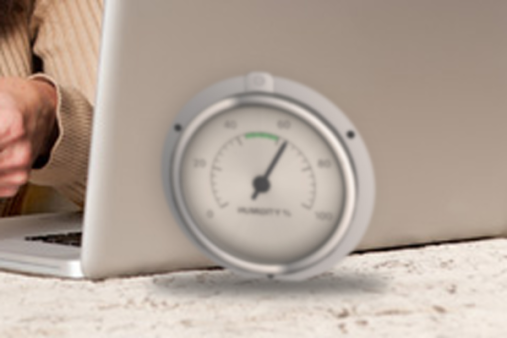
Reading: 64,%
